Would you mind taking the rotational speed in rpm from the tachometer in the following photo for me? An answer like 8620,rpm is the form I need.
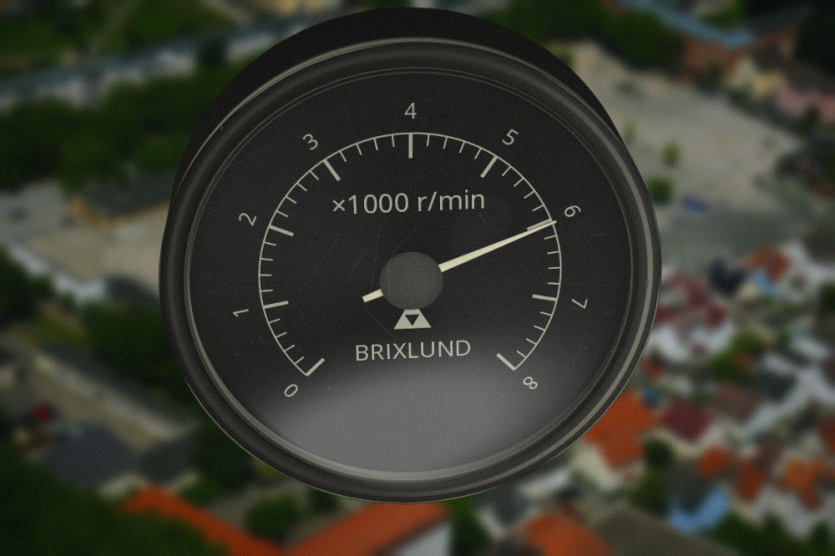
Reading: 6000,rpm
